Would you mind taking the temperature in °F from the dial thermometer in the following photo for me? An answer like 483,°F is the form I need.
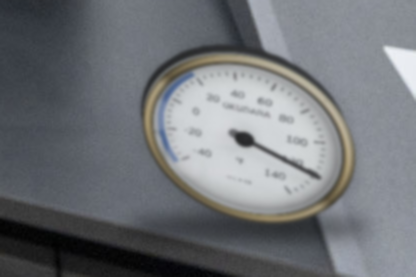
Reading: 120,°F
